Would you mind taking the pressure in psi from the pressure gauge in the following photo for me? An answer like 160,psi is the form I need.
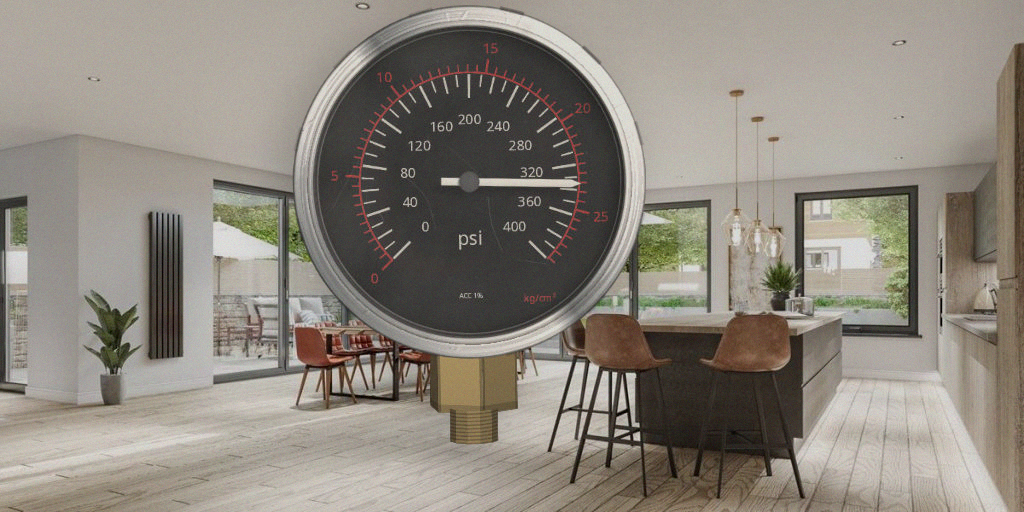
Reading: 335,psi
